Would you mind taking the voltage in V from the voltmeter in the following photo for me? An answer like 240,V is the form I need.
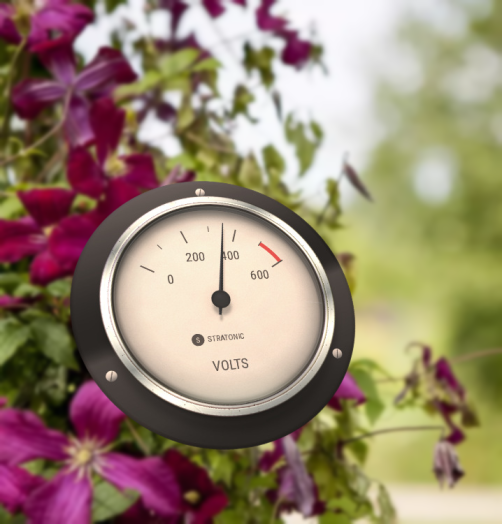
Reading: 350,V
